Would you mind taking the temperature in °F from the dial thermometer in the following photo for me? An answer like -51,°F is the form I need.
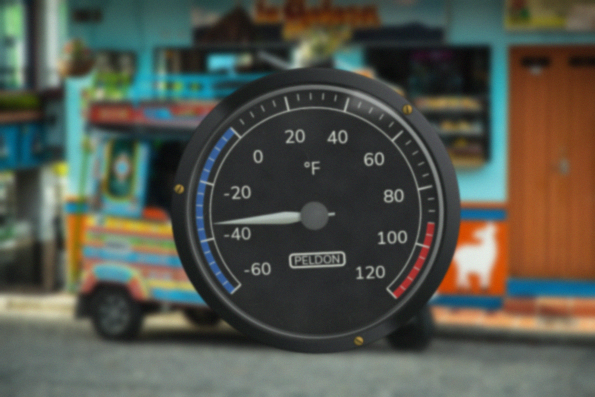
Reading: -34,°F
